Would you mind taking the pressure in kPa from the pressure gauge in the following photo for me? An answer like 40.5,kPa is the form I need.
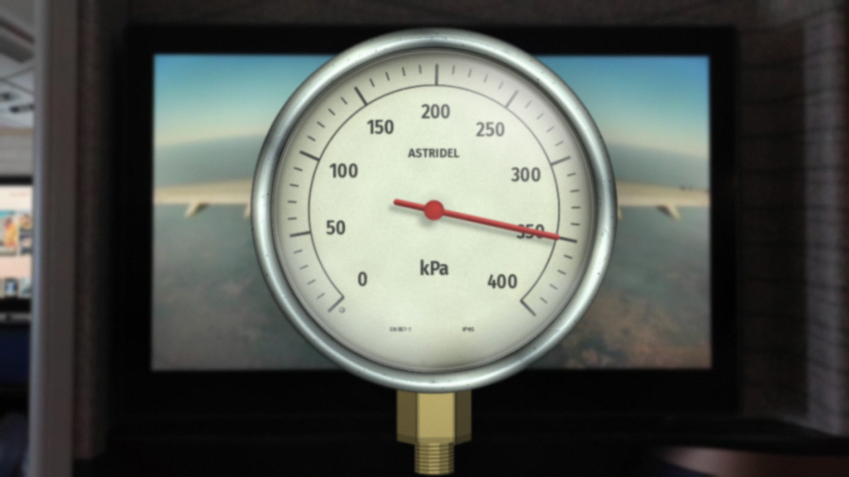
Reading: 350,kPa
